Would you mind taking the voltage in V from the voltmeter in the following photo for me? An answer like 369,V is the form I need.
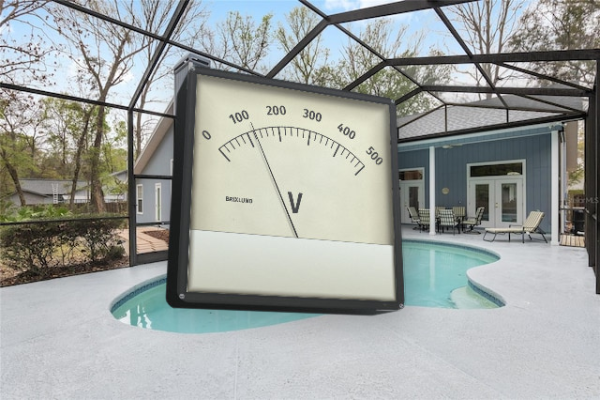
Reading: 120,V
